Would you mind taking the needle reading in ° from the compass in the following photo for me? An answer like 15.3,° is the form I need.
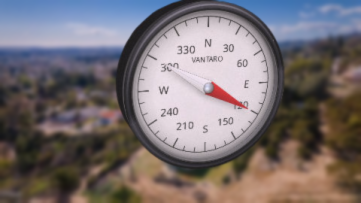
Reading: 120,°
